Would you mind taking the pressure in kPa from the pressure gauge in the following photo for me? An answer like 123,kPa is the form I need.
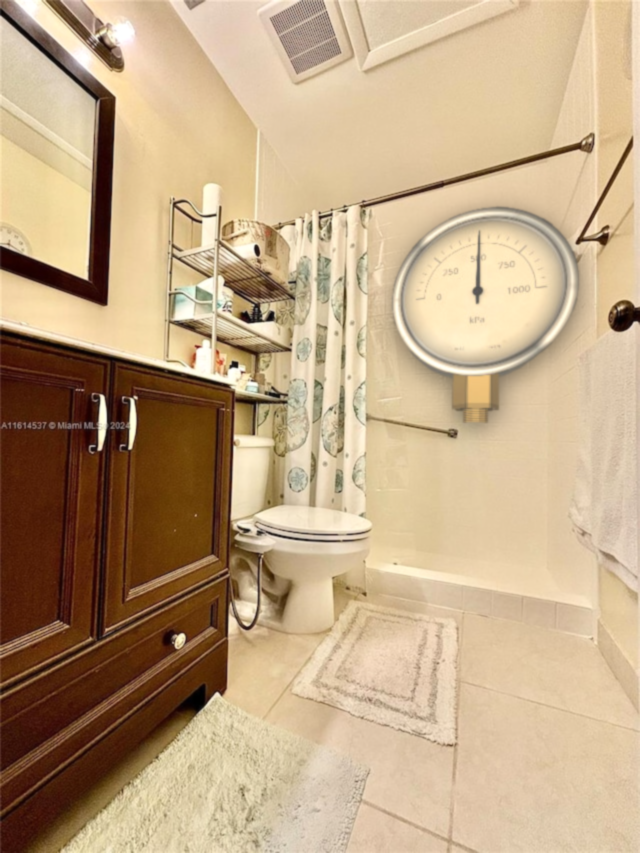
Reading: 500,kPa
